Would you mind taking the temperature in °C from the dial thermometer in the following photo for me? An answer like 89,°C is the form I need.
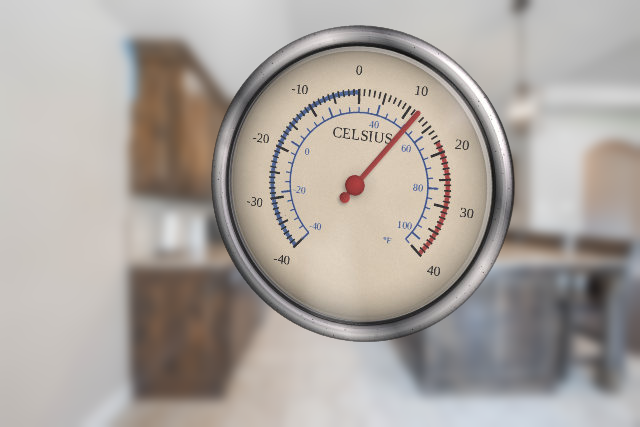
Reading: 12,°C
